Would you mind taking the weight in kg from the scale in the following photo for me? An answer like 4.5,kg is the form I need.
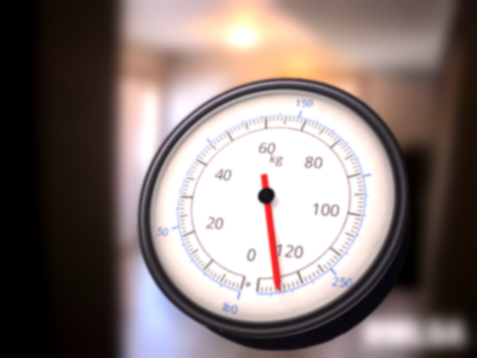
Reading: 125,kg
